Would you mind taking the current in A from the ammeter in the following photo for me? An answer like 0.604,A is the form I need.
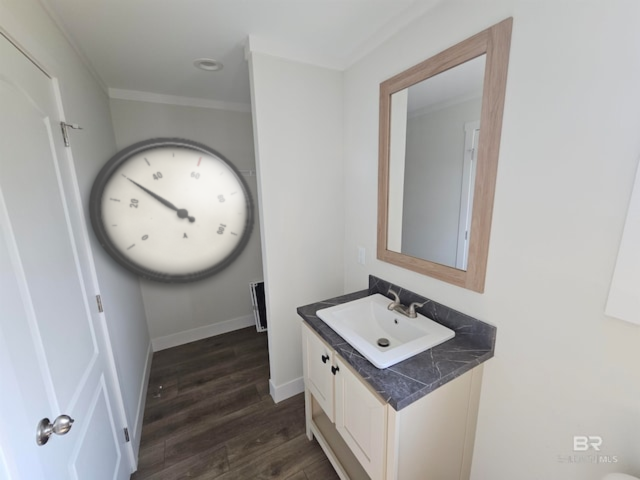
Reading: 30,A
